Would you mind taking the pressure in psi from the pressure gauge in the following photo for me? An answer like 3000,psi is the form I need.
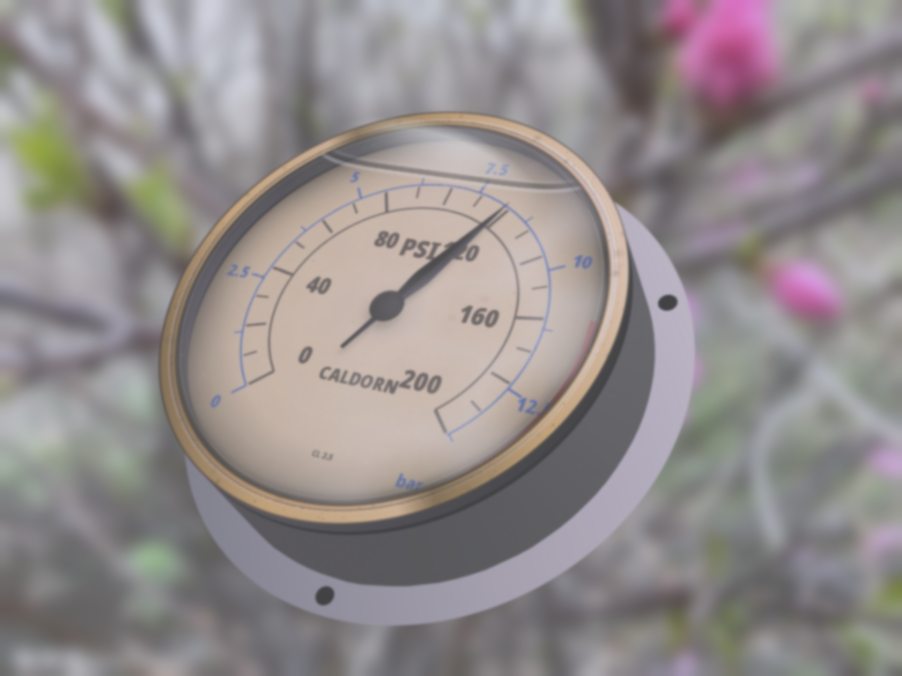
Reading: 120,psi
